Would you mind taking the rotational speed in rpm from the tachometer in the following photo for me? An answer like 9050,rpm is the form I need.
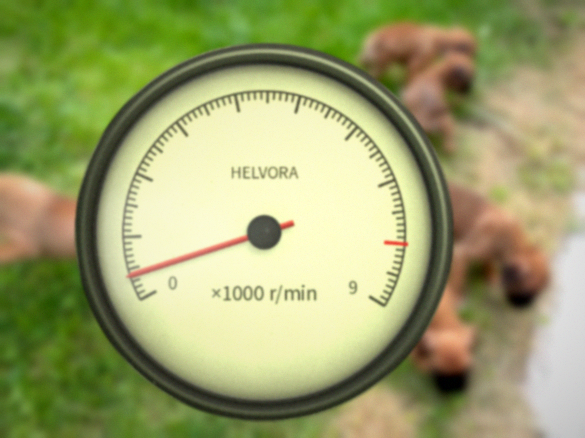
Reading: 400,rpm
